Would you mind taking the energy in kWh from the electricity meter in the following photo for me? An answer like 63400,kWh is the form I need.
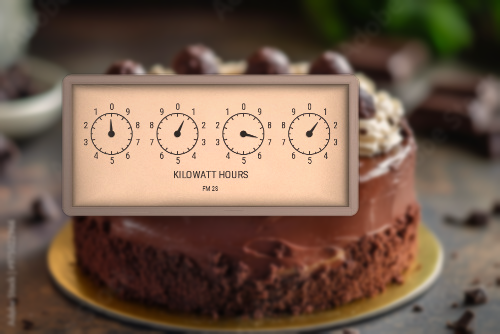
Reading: 71,kWh
